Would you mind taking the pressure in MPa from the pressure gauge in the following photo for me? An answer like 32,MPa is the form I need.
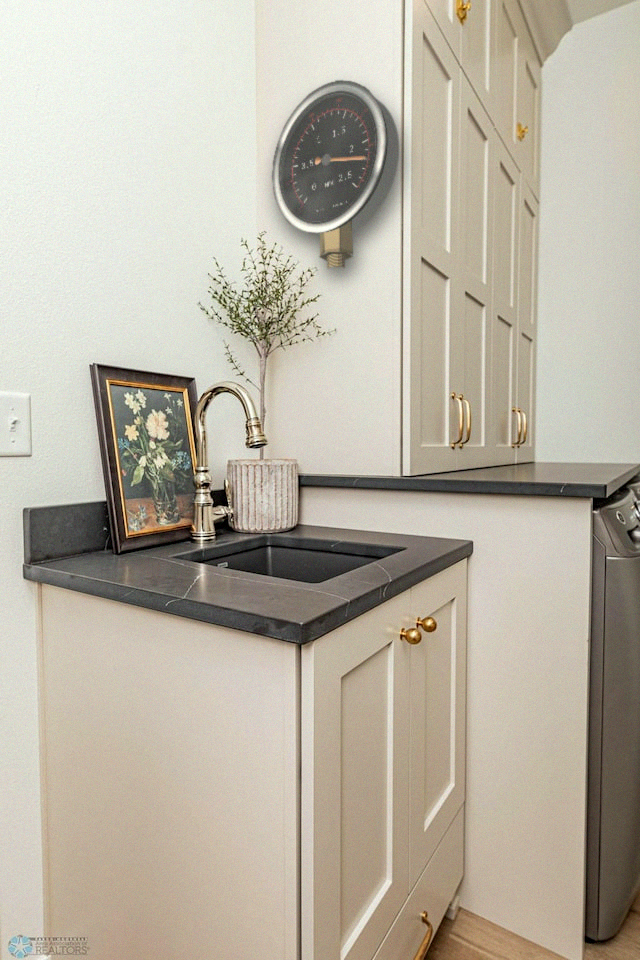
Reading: 2.2,MPa
